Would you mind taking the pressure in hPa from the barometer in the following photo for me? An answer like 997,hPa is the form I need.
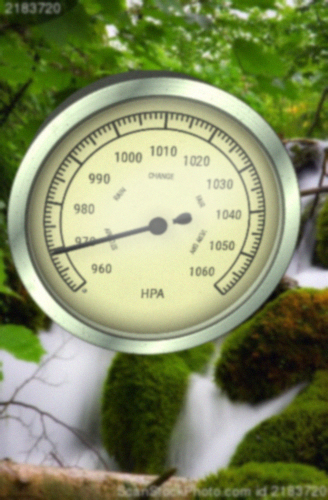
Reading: 970,hPa
